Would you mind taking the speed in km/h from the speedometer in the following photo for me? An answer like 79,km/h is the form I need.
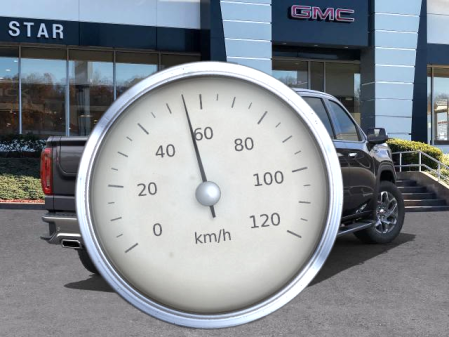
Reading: 55,km/h
